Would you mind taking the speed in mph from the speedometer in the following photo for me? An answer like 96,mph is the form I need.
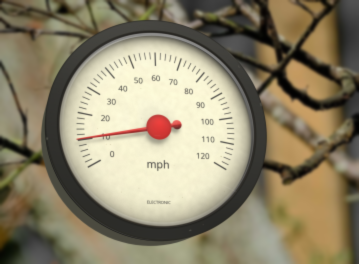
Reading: 10,mph
